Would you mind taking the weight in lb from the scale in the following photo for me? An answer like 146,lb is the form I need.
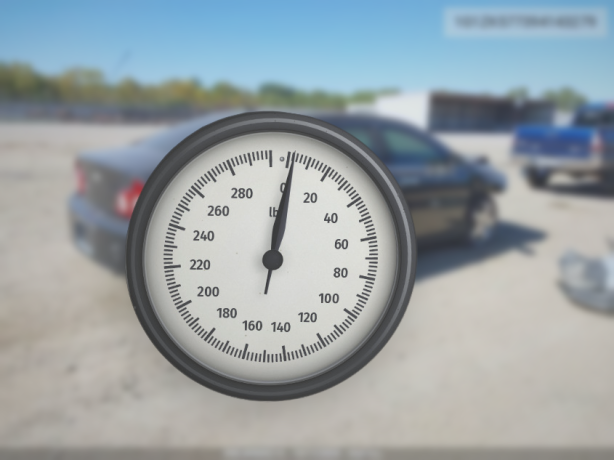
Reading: 2,lb
